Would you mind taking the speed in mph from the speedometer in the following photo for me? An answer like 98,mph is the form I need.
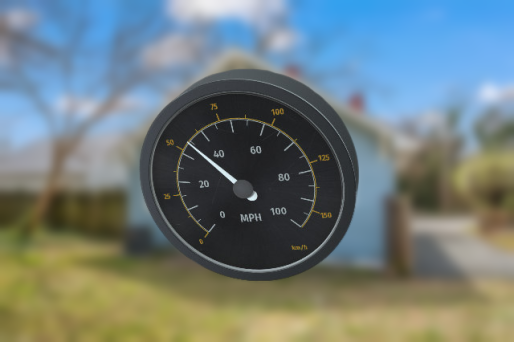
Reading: 35,mph
